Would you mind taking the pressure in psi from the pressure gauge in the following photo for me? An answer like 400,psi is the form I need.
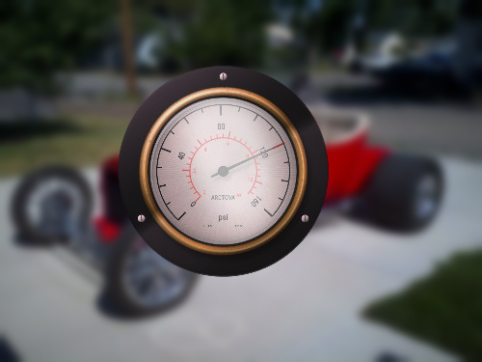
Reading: 120,psi
